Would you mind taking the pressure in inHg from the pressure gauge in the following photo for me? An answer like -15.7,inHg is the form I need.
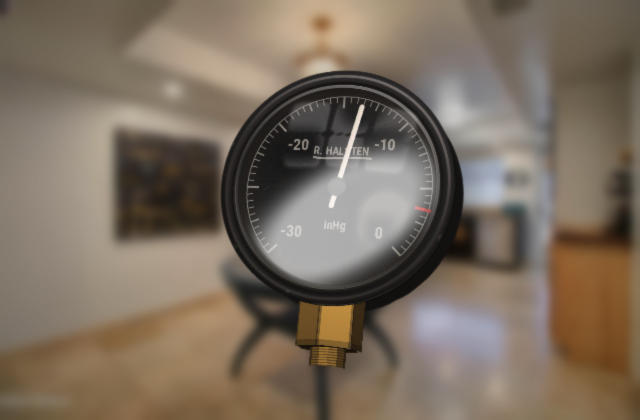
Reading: -13.5,inHg
